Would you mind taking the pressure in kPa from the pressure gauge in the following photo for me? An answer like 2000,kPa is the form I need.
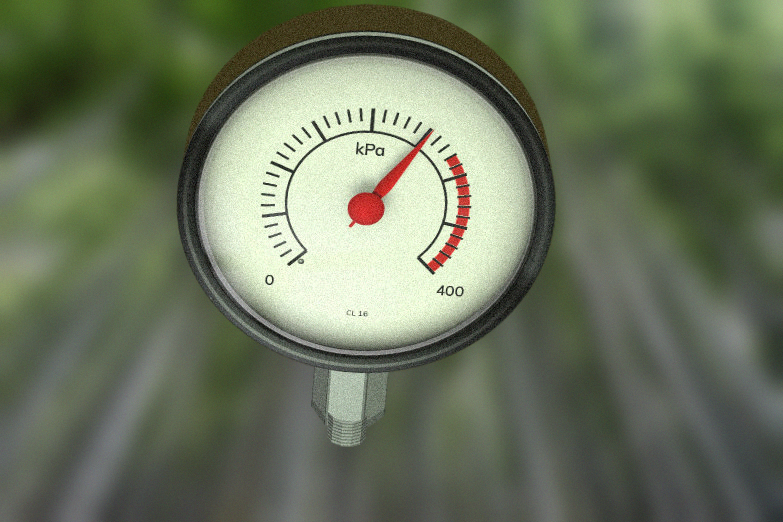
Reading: 250,kPa
